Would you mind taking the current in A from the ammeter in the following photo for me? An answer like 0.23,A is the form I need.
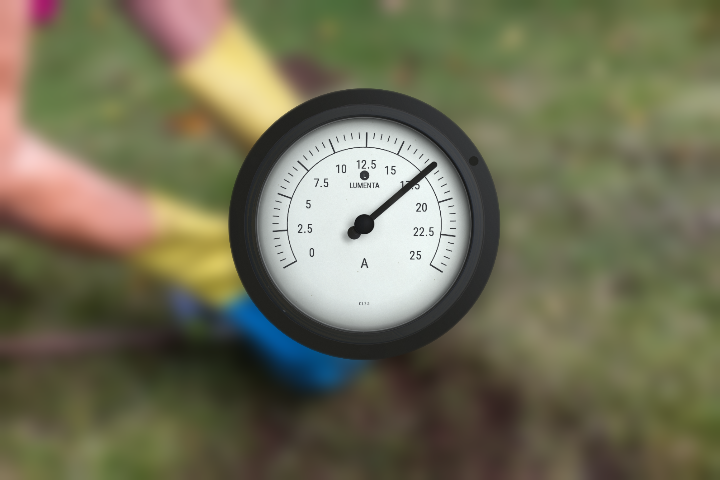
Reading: 17.5,A
